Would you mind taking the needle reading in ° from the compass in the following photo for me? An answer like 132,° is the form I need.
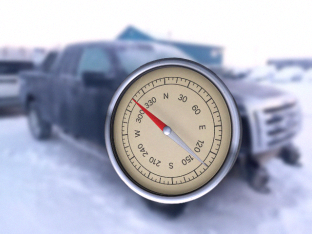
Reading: 315,°
